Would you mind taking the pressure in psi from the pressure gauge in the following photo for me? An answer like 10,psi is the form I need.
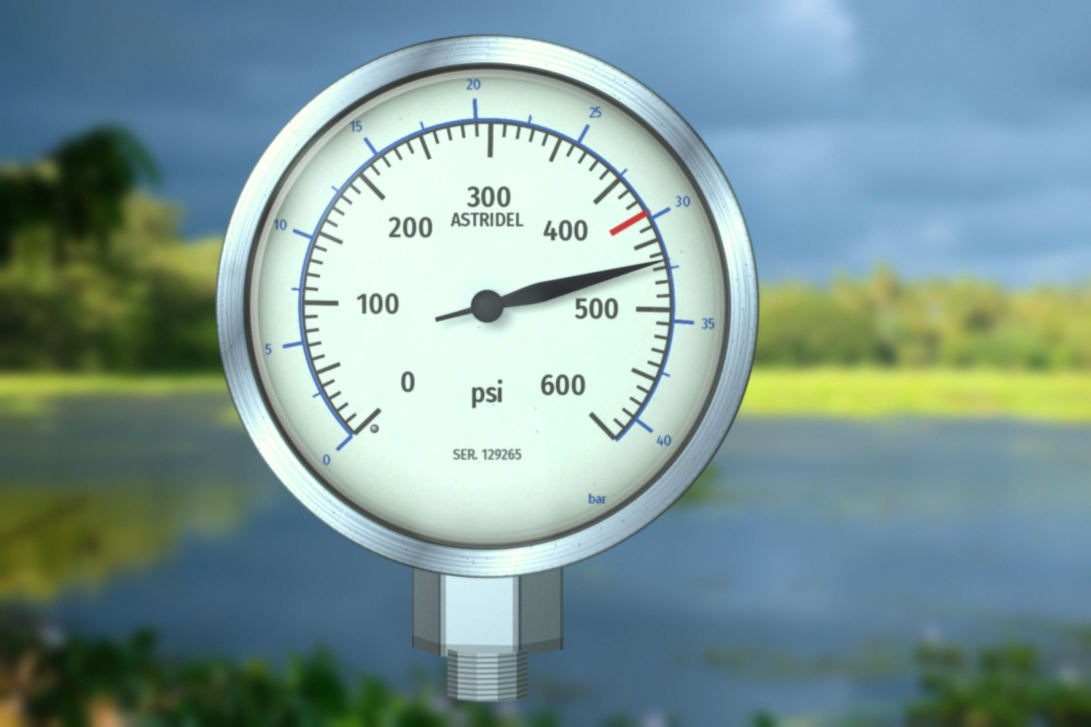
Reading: 465,psi
